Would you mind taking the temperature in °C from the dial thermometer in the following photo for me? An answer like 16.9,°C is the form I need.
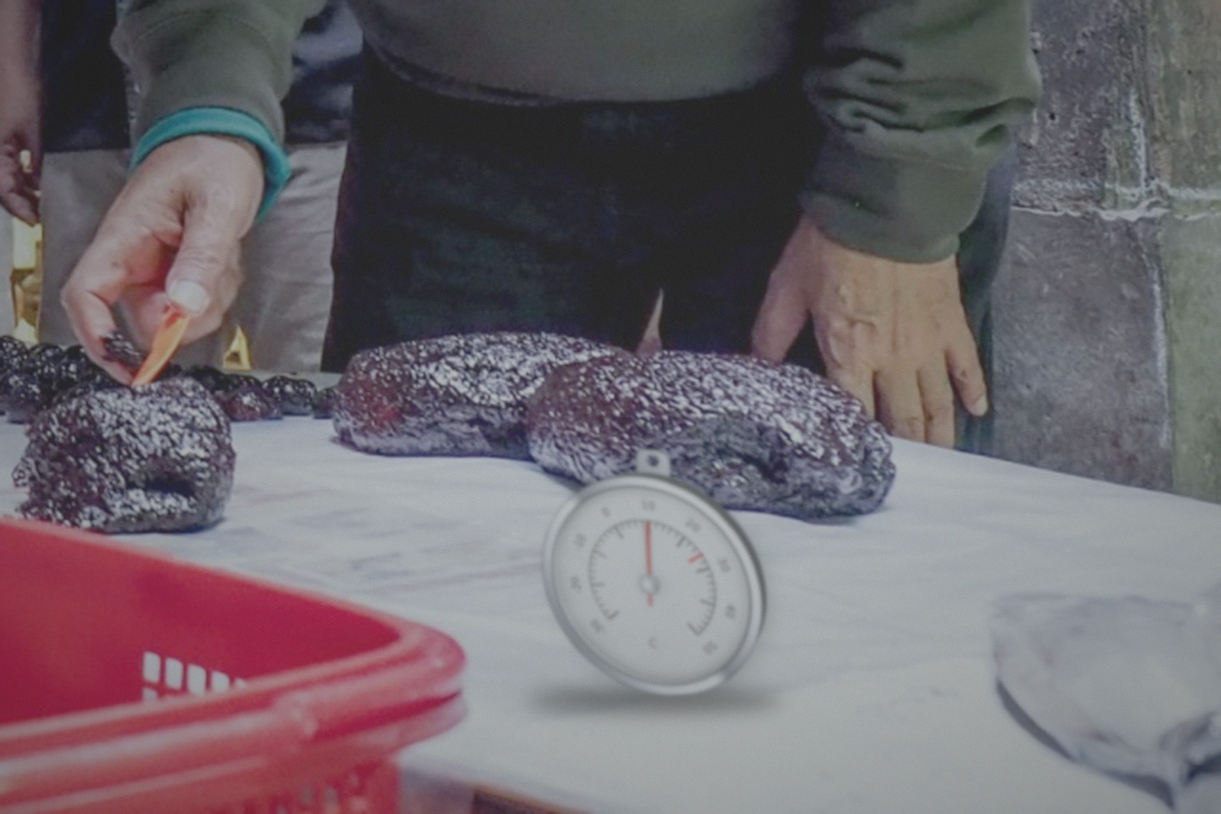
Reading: 10,°C
